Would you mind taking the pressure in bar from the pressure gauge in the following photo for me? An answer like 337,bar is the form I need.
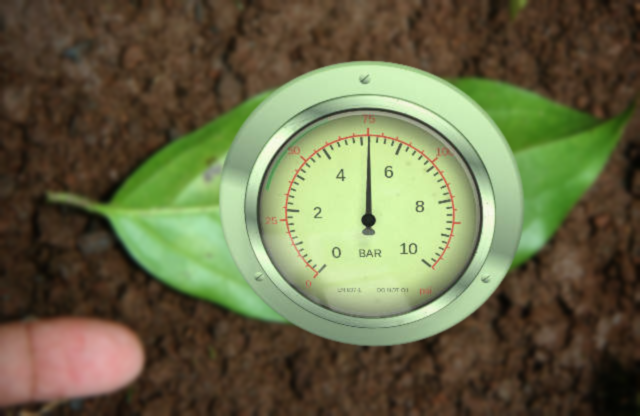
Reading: 5.2,bar
